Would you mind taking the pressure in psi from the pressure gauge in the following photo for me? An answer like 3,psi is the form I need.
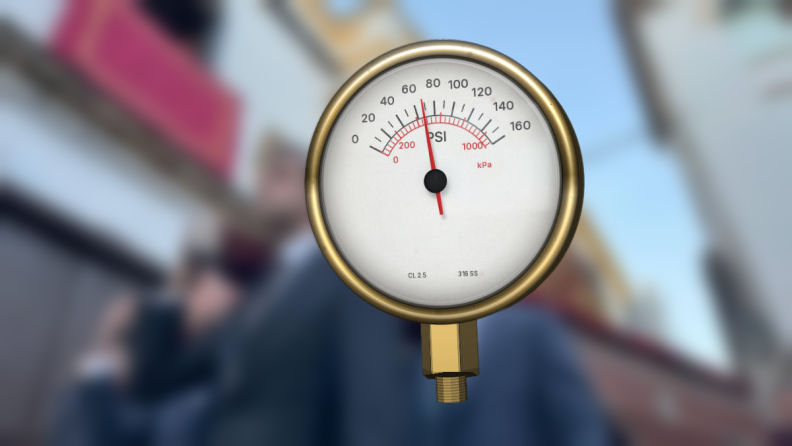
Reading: 70,psi
